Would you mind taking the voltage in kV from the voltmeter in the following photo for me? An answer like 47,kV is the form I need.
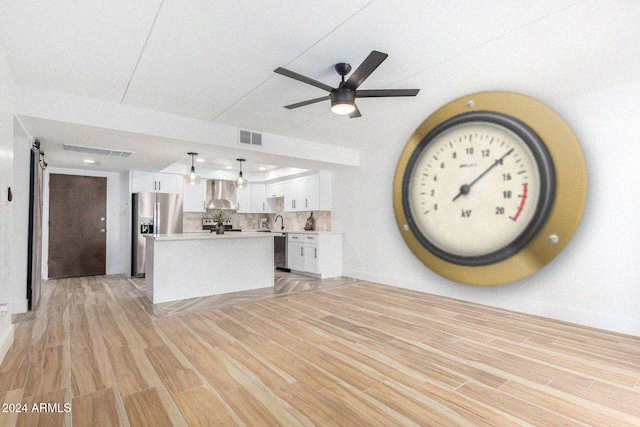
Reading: 14,kV
